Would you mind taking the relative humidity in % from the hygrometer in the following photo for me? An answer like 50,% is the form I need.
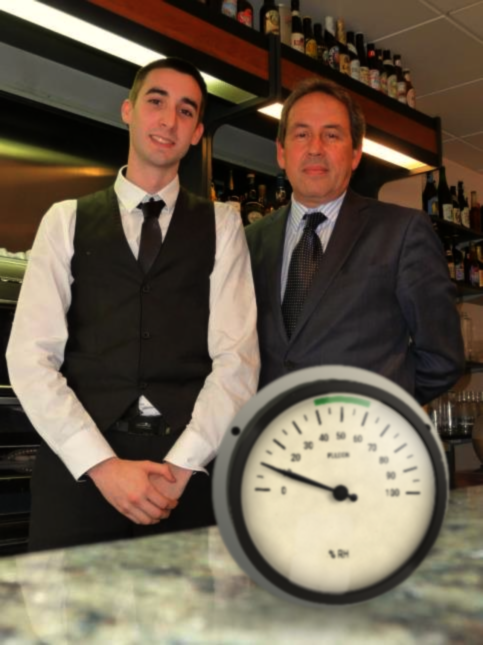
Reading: 10,%
